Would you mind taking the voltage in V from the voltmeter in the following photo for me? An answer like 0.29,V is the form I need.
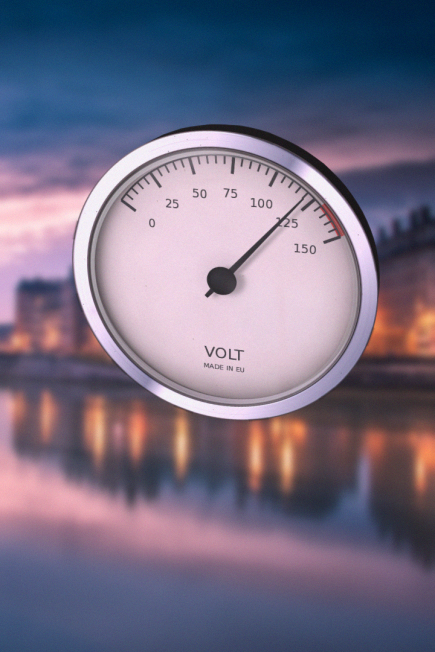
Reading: 120,V
